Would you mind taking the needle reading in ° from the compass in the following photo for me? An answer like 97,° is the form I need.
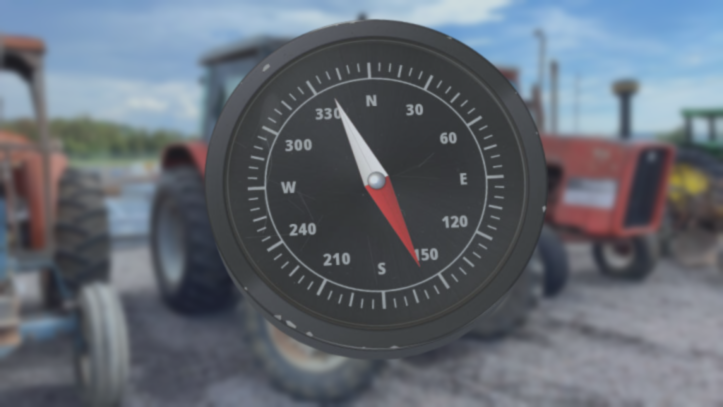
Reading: 157.5,°
